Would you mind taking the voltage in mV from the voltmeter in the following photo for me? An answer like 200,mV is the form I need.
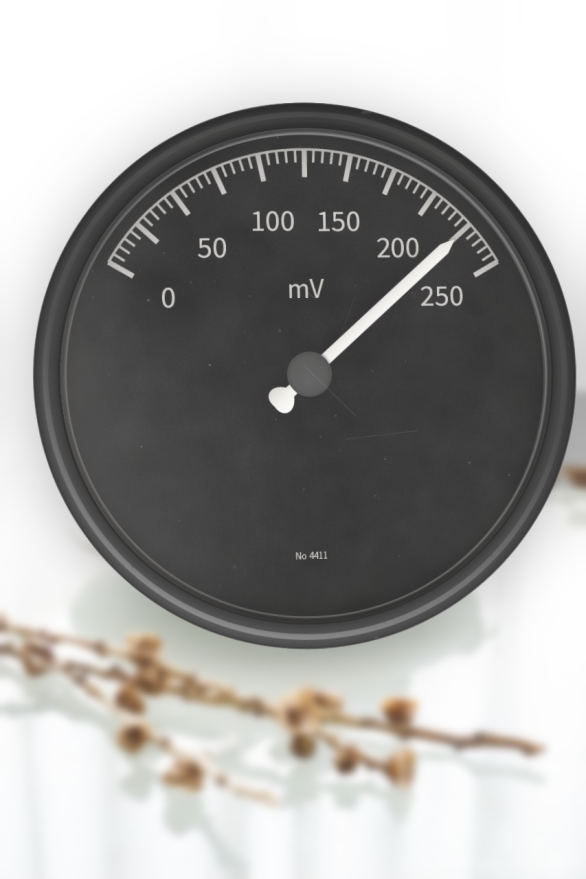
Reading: 225,mV
